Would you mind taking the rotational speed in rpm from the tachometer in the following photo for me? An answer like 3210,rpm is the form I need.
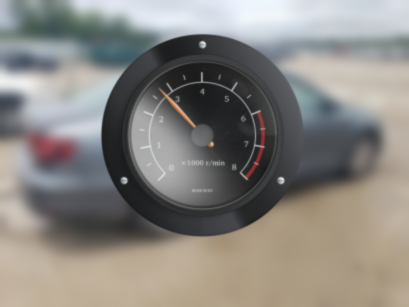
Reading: 2750,rpm
